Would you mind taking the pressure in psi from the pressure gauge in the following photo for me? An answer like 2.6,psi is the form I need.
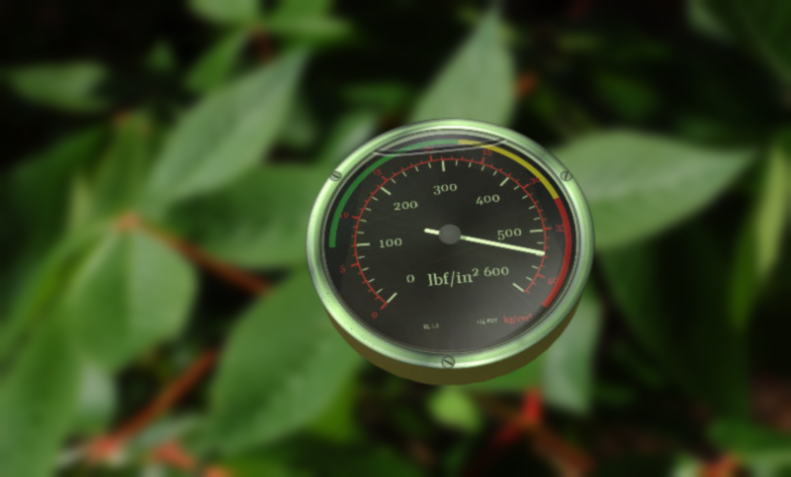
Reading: 540,psi
